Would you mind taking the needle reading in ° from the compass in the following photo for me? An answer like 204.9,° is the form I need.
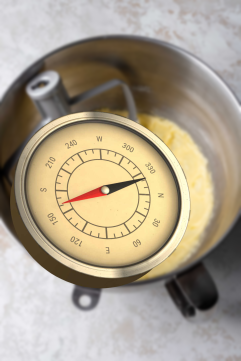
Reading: 160,°
